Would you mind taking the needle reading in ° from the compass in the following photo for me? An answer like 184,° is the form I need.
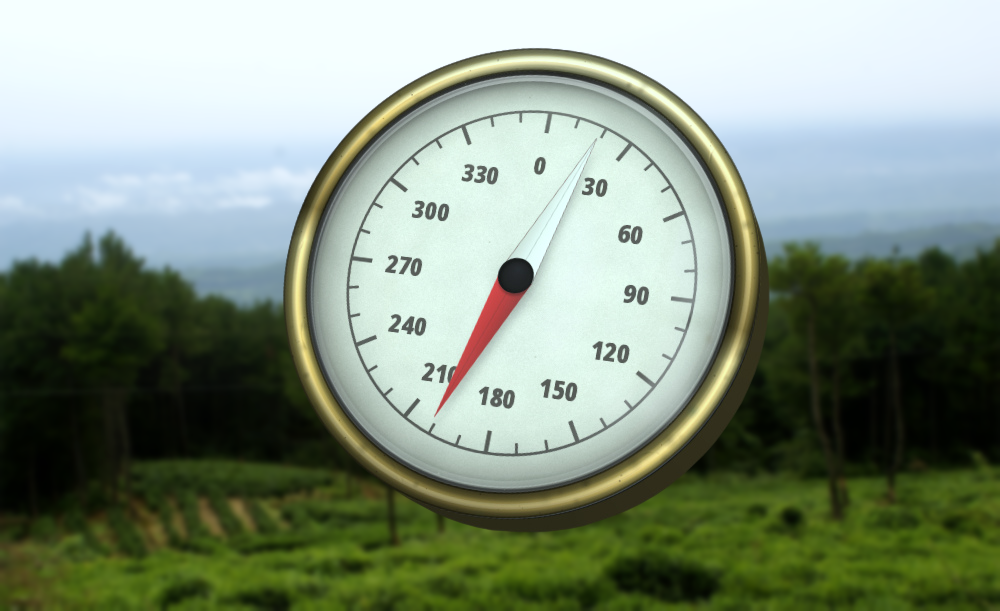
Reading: 200,°
